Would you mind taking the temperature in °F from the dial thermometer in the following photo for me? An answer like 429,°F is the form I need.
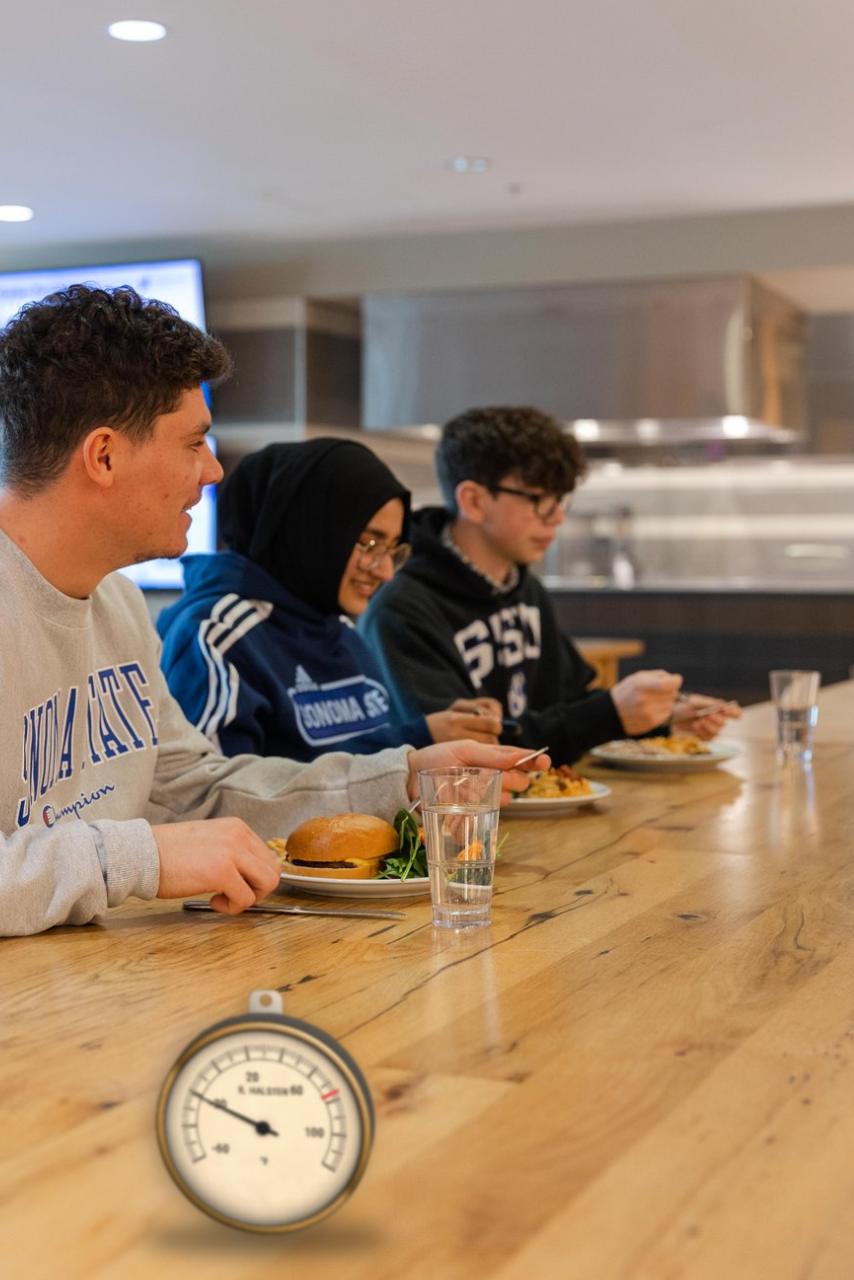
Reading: -20,°F
